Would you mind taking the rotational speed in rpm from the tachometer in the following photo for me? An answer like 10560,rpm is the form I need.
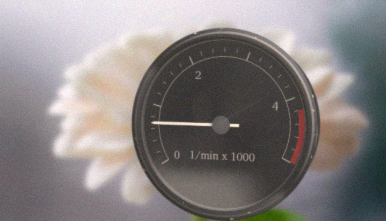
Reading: 700,rpm
